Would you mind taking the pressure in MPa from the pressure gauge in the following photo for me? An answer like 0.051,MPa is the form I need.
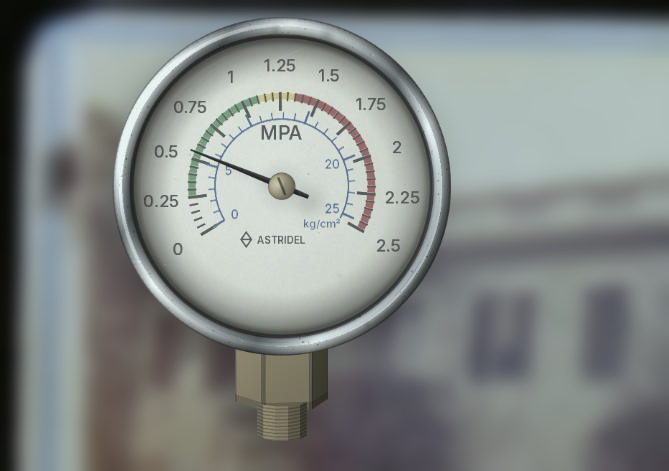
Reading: 0.55,MPa
